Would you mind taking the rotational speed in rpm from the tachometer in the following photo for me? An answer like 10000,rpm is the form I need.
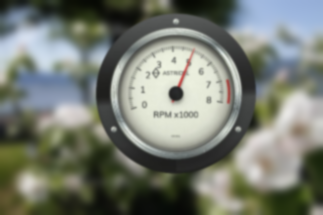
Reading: 5000,rpm
